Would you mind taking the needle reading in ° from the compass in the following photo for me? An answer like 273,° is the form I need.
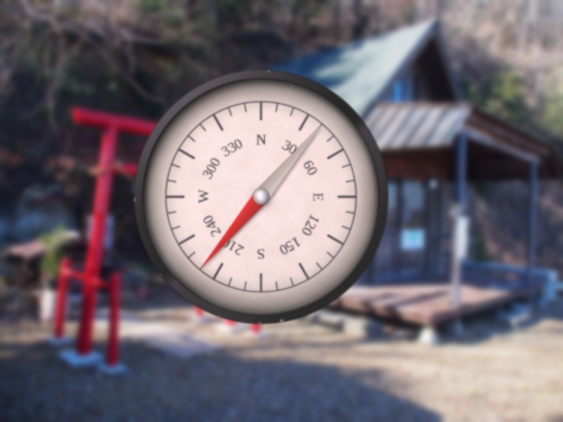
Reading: 220,°
